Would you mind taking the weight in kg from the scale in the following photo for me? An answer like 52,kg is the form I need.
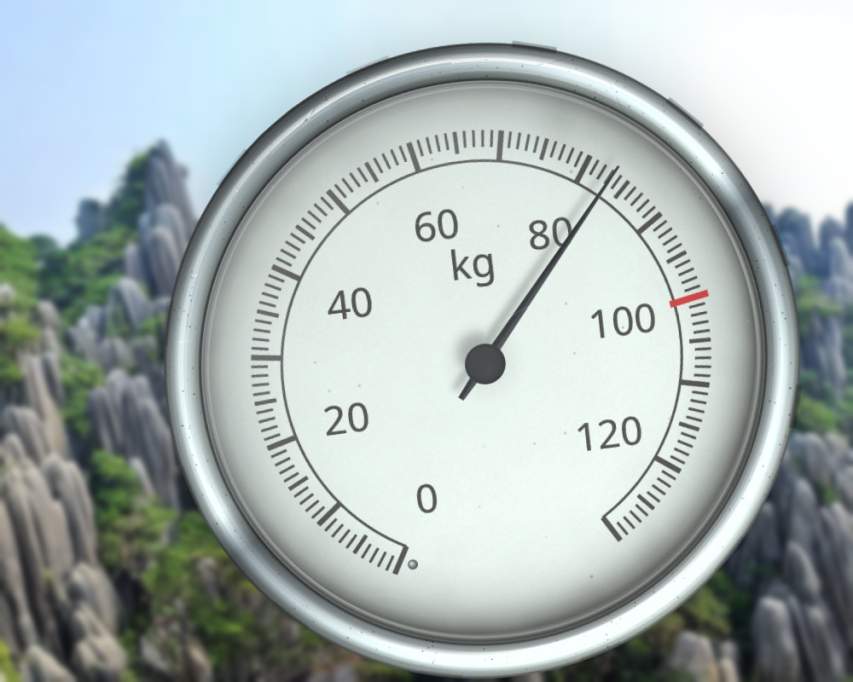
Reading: 83,kg
